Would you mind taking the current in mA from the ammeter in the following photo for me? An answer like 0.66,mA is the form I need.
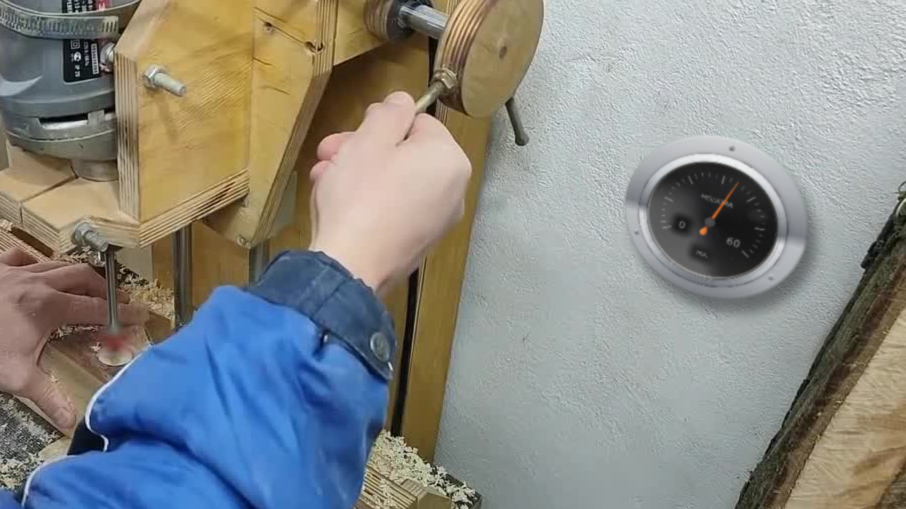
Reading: 34,mA
